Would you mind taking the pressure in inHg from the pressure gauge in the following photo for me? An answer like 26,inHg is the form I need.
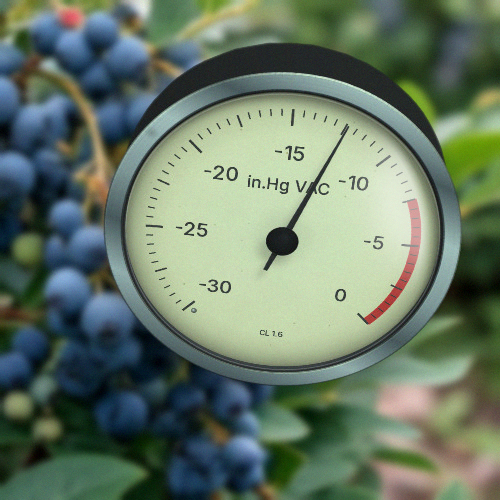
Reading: -12.5,inHg
